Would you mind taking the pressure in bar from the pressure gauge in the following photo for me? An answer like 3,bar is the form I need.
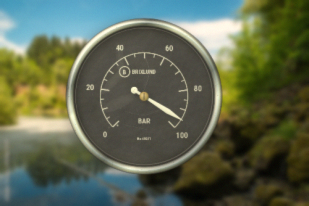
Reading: 95,bar
